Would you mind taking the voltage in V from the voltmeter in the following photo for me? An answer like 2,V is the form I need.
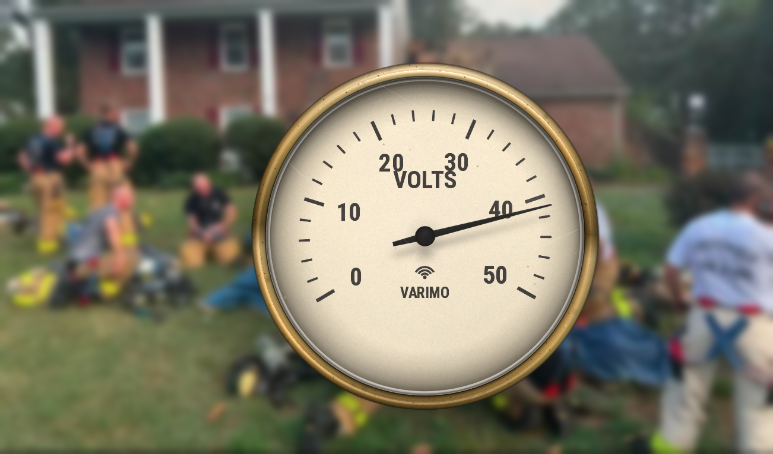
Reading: 41,V
